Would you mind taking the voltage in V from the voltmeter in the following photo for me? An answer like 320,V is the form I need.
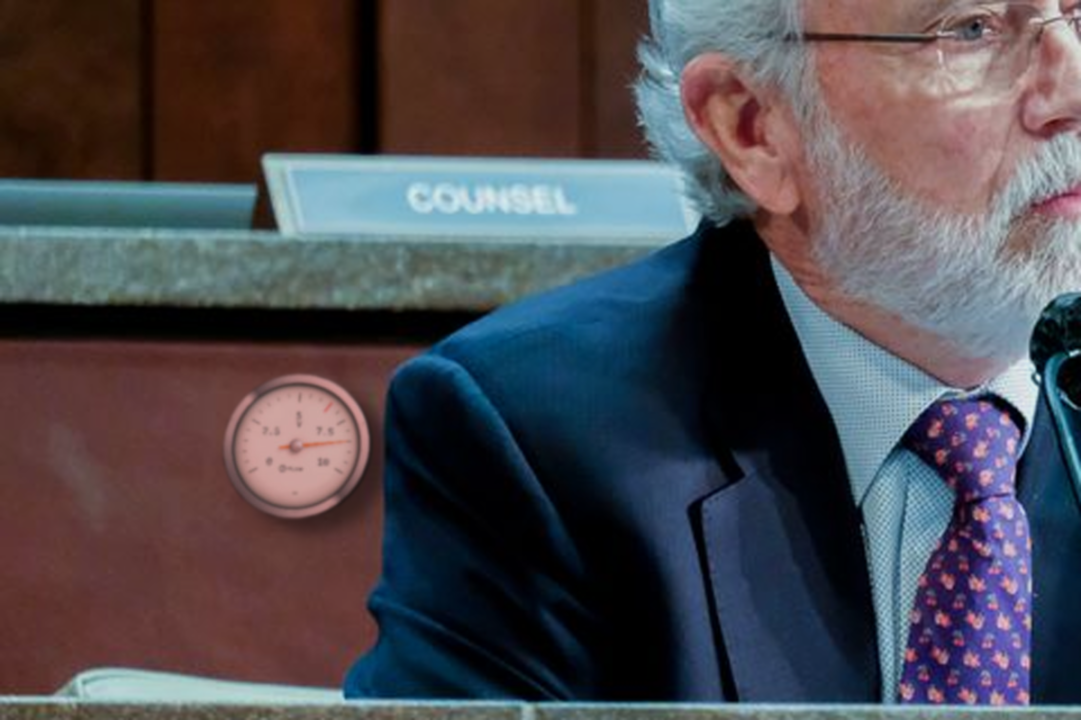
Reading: 8.5,V
